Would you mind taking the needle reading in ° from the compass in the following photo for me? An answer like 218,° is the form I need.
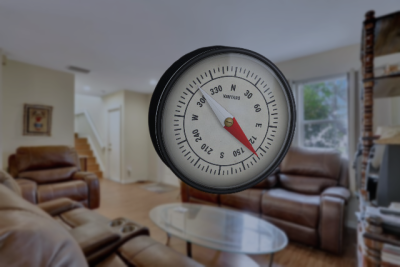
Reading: 130,°
